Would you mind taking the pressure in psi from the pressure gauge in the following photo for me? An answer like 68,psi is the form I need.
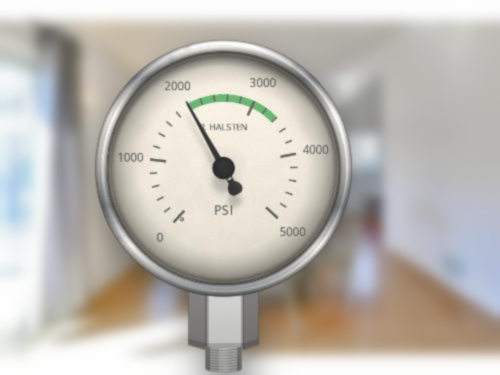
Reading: 2000,psi
